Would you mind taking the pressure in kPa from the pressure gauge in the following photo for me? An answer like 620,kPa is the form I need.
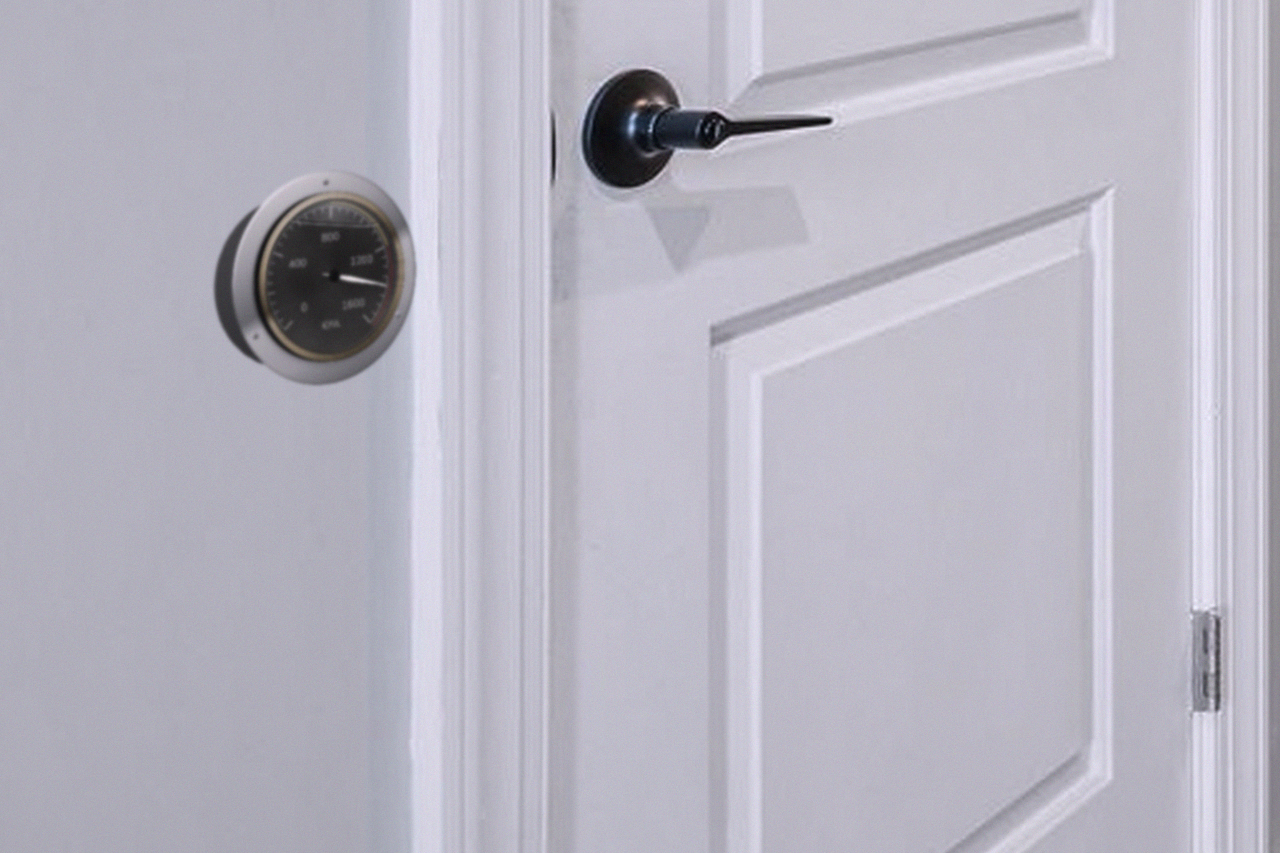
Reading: 1400,kPa
